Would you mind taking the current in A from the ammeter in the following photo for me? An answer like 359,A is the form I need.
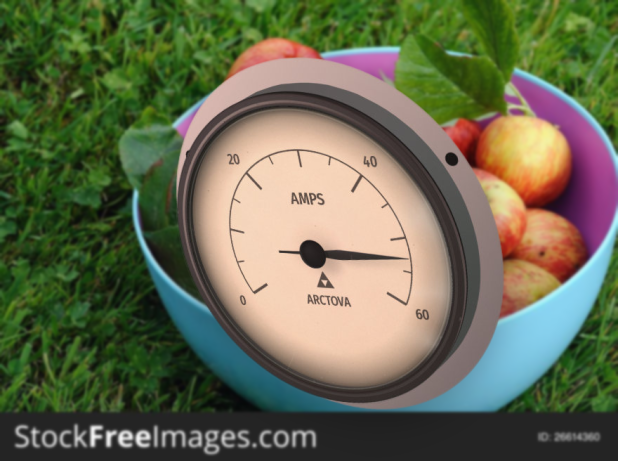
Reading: 52.5,A
